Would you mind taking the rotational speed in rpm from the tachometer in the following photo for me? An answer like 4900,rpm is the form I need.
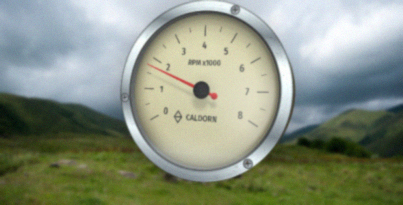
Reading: 1750,rpm
